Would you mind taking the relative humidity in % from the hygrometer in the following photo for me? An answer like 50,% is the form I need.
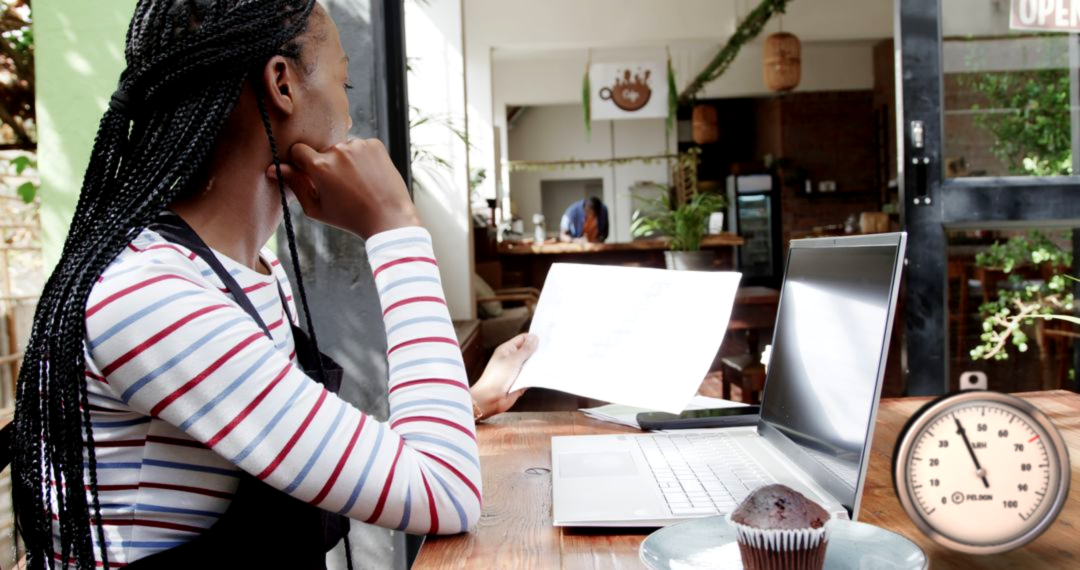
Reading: 40,%
